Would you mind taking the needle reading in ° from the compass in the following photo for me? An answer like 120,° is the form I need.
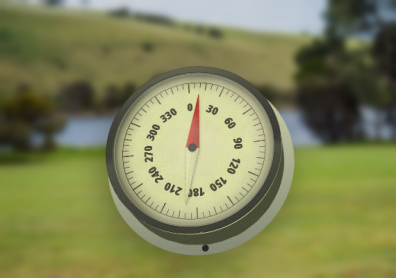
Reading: 10,°
